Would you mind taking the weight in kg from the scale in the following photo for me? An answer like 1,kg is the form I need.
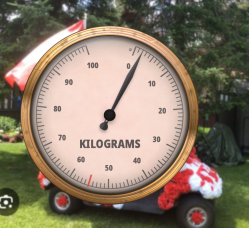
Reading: 2,kg
